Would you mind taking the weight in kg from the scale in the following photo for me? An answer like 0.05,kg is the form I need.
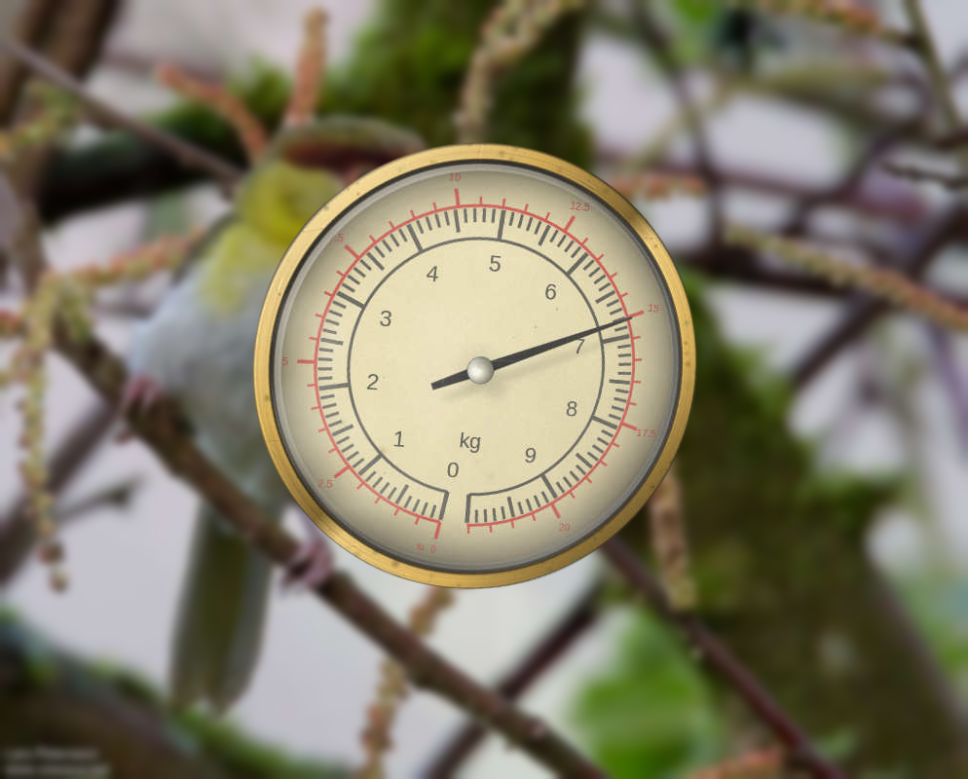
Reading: 6.8,kg
